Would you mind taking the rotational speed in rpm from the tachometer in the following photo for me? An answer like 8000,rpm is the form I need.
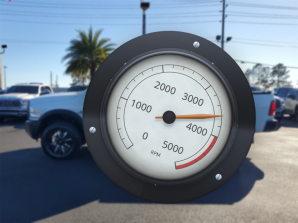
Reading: 3600,rpm
